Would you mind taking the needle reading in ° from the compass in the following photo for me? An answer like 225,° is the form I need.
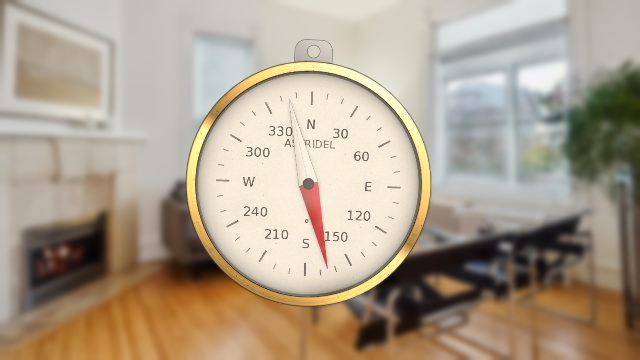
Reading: 165,°
